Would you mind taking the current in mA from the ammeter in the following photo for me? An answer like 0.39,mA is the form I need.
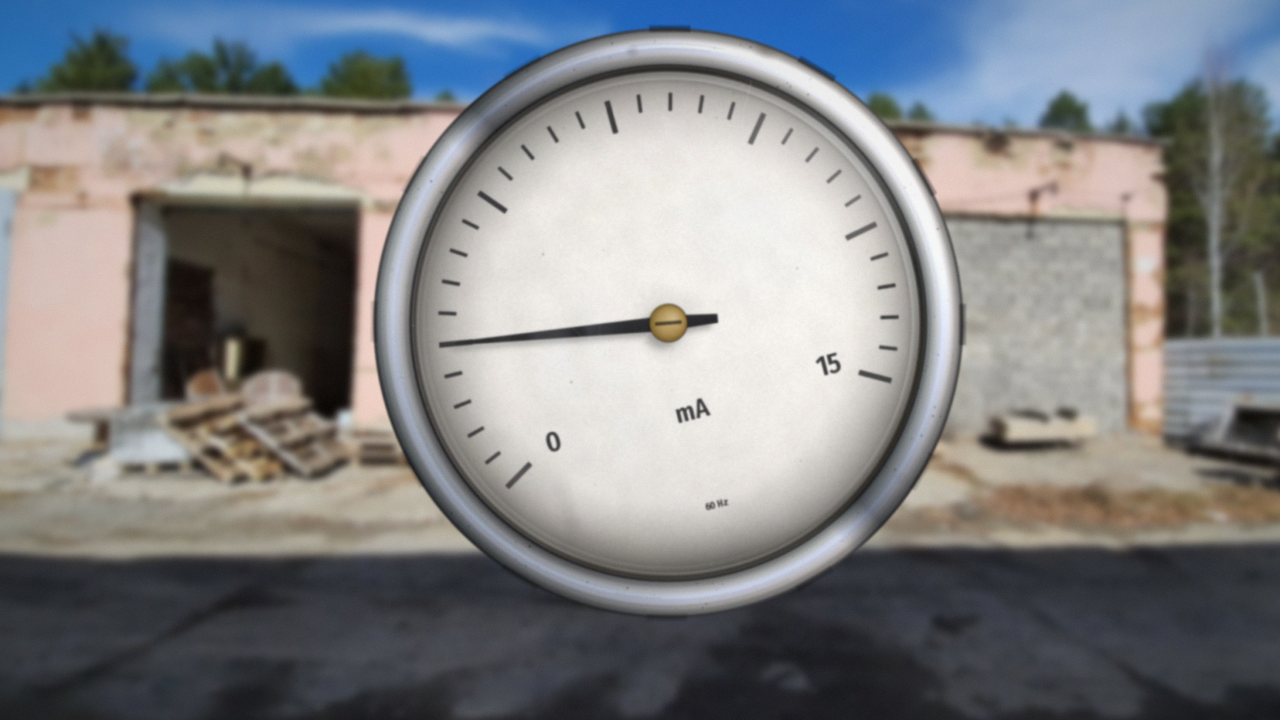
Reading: 2.5,mA
